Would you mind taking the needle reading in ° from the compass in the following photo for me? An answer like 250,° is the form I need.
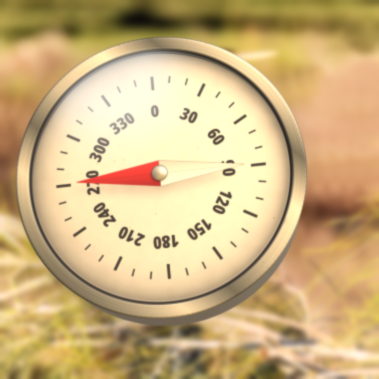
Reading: 270,°
